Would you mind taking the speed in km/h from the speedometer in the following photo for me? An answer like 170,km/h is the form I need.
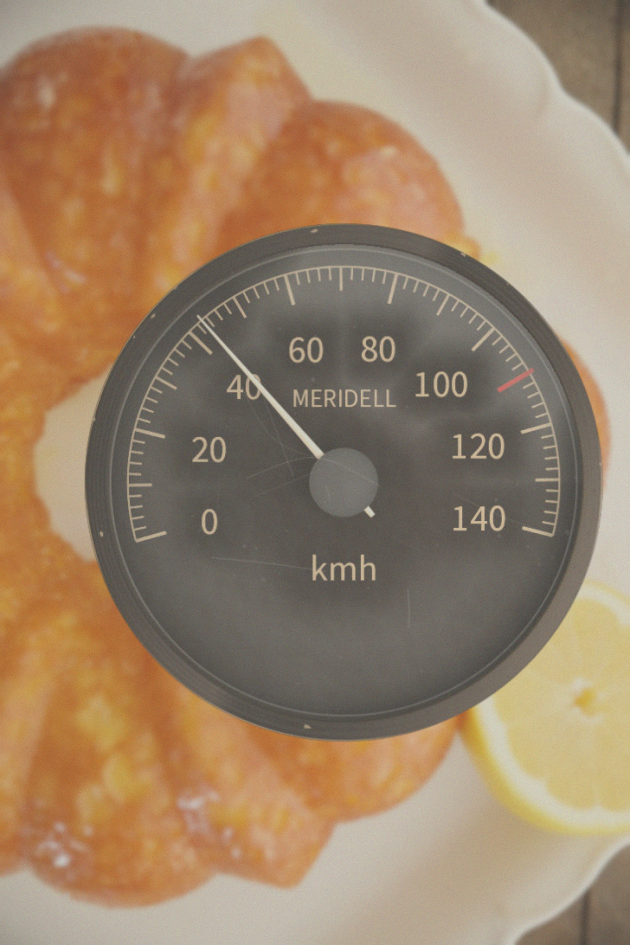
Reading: 43,km/h
